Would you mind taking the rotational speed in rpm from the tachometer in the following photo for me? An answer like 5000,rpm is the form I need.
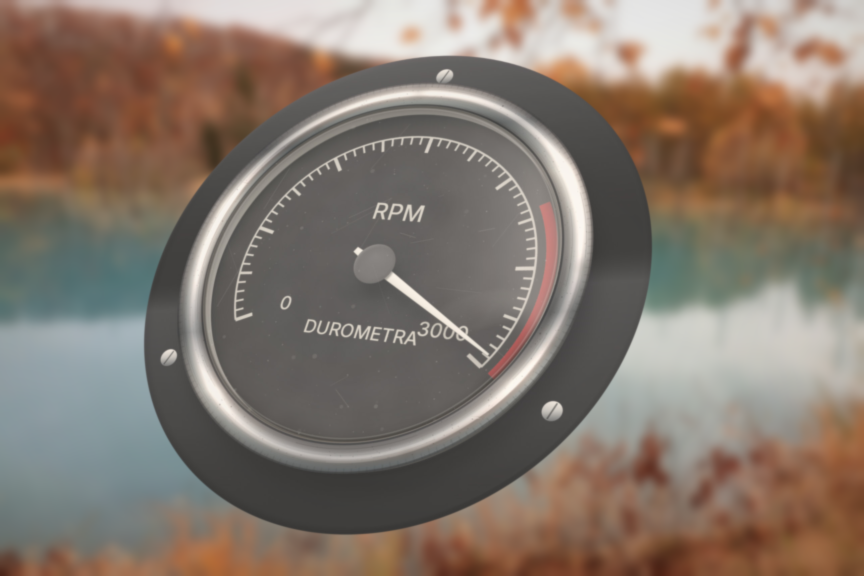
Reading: 2950,rpm
